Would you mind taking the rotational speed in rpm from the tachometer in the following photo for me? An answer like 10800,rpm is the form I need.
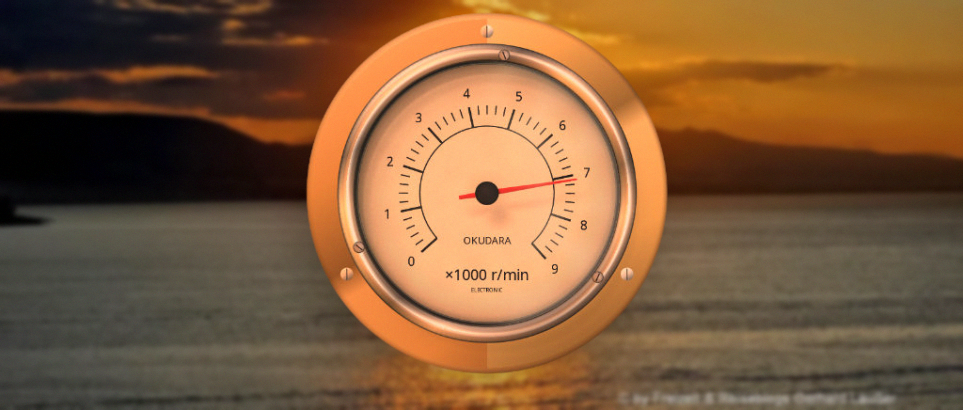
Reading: 7100,rpm
